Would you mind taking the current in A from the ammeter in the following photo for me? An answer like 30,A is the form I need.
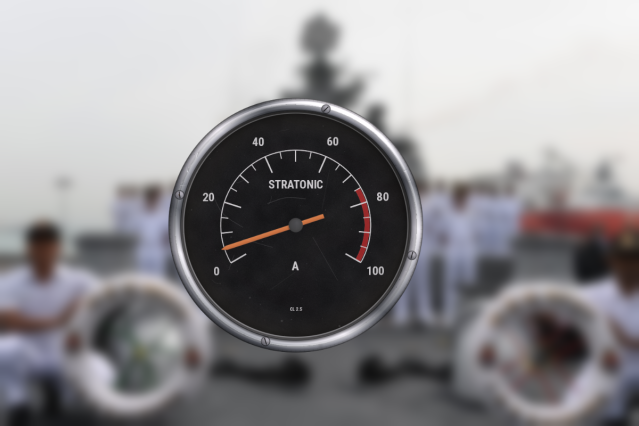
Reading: 5,A
